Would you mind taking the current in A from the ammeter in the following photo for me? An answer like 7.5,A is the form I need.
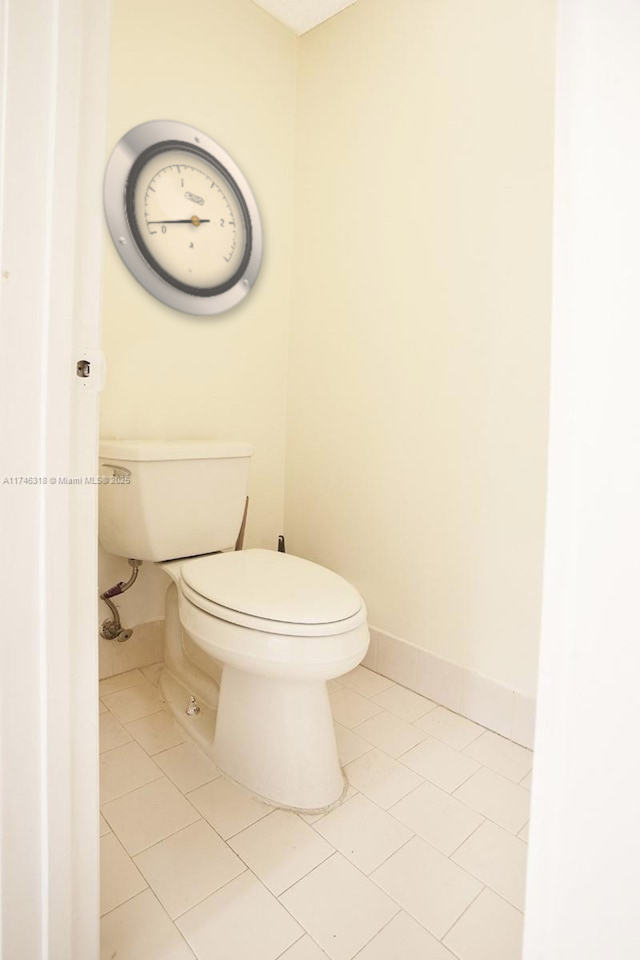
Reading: 0.1,A
